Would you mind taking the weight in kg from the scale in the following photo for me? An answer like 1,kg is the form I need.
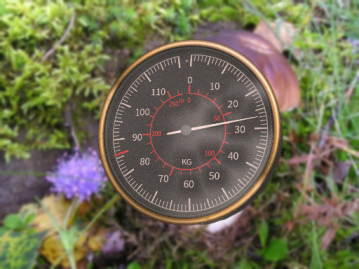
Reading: 27,kg
